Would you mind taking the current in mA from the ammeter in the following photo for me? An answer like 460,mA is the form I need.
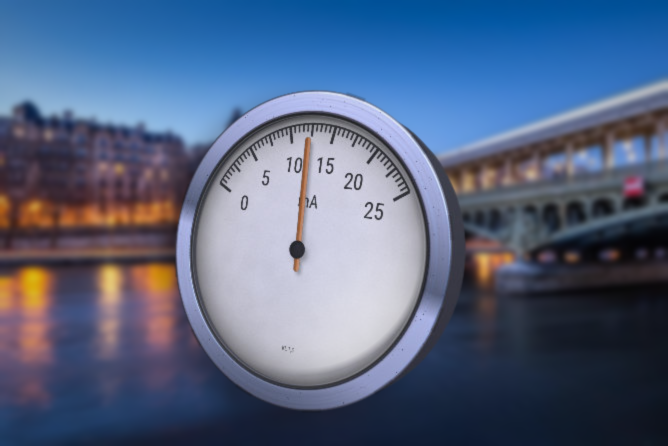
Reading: 12.5,mA
